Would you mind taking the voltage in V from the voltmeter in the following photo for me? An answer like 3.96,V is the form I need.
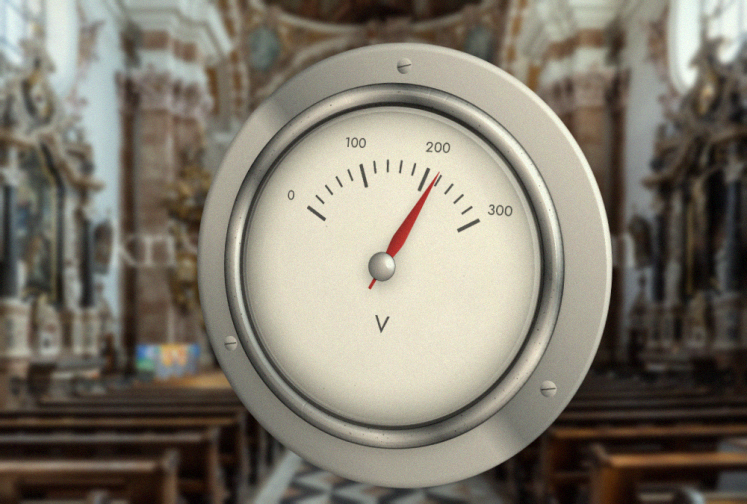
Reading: 220,V
